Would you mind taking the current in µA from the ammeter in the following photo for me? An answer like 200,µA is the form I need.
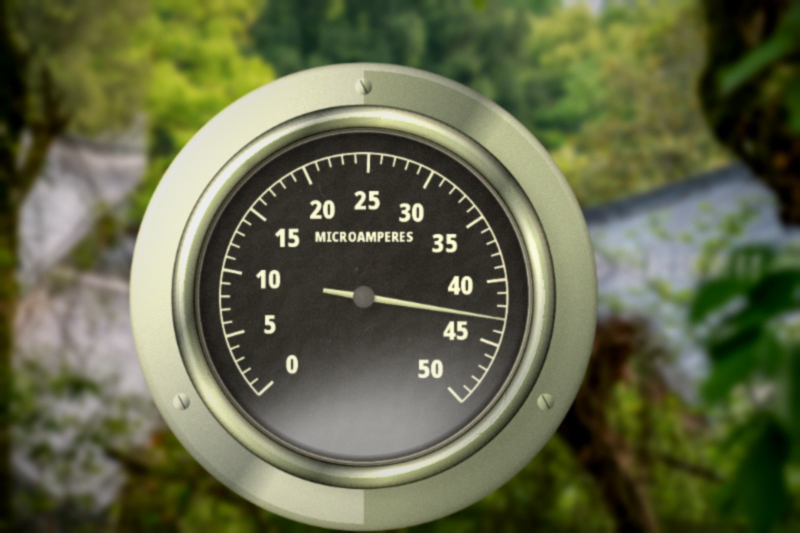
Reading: 43,µA
